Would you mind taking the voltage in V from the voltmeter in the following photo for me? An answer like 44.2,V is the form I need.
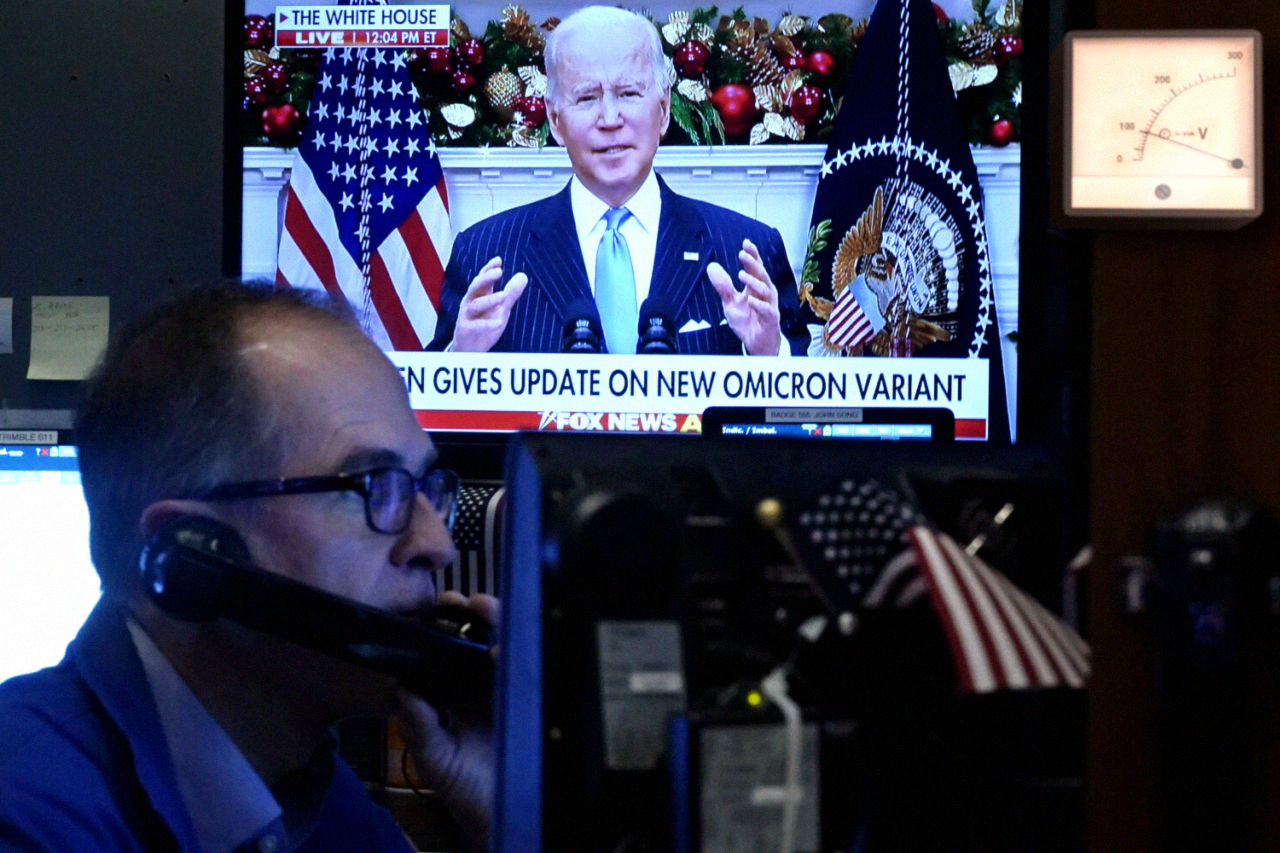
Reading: 100,V
